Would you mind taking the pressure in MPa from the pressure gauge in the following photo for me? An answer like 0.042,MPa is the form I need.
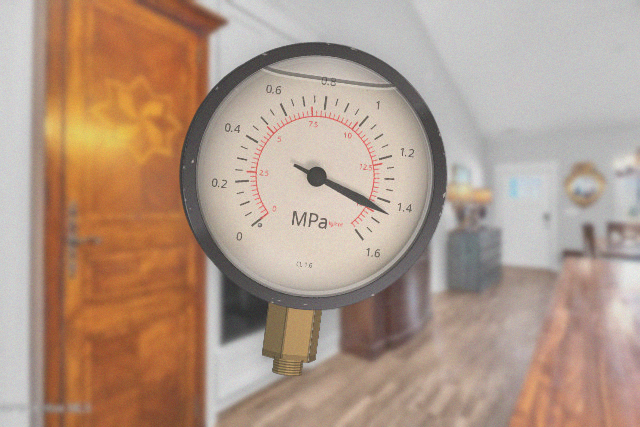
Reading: 1.45,MPa
